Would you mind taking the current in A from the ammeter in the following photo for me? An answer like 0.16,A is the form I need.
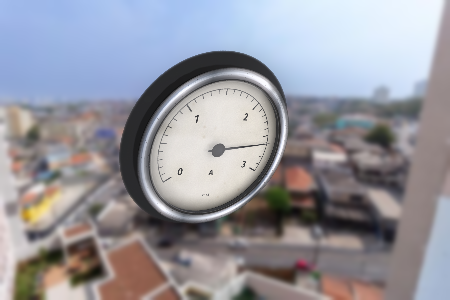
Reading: 2.6,A
